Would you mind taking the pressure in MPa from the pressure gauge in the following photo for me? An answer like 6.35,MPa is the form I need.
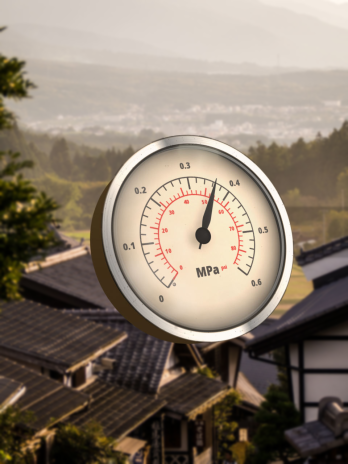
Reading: 0.36,MPa
